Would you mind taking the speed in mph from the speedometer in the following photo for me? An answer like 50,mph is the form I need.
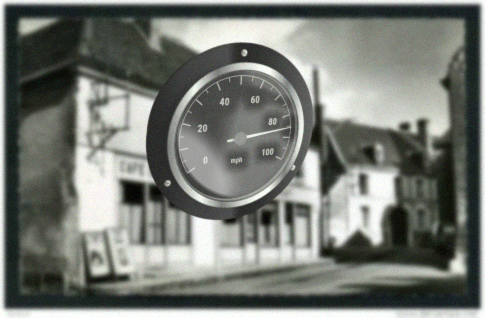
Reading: 85,mph
